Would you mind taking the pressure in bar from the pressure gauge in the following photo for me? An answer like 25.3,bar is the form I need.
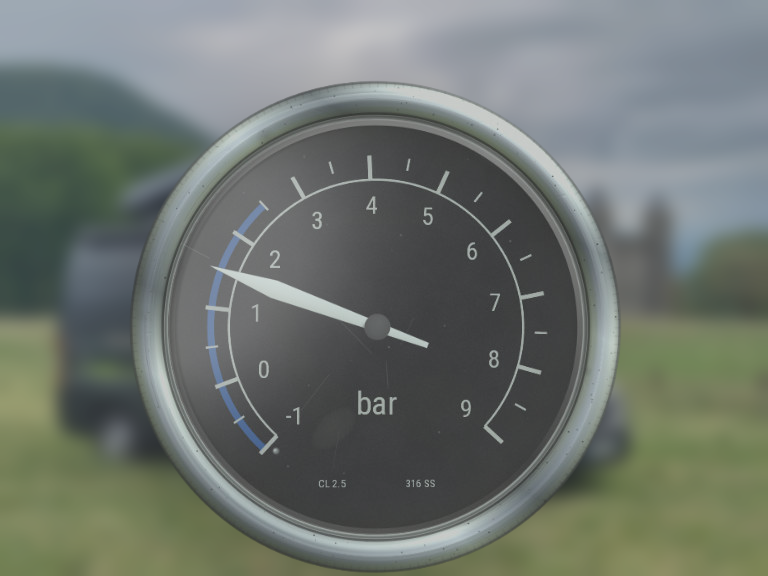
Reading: 1.5,bar
